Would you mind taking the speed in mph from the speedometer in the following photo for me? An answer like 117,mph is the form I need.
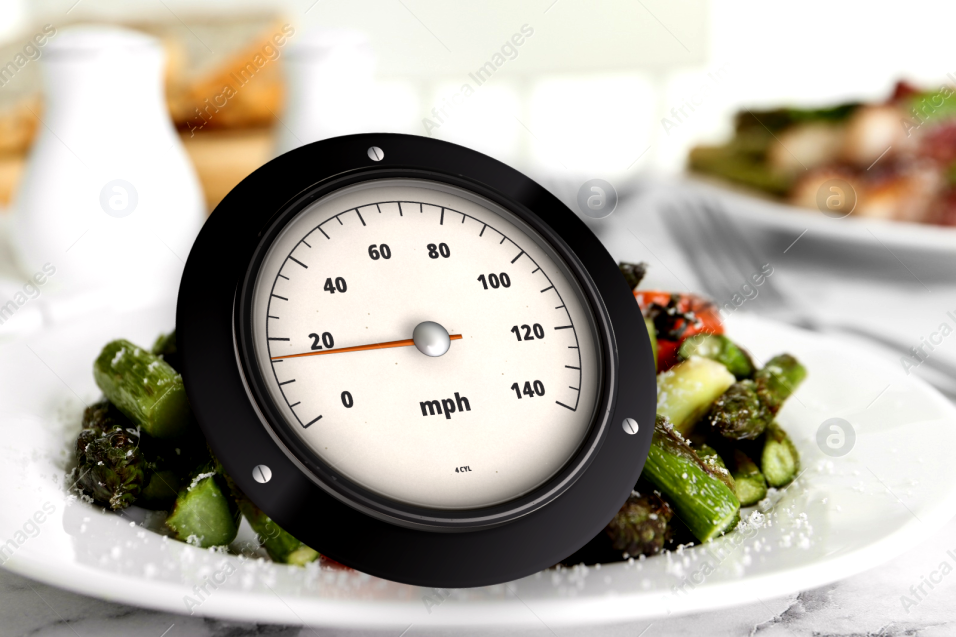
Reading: 15,mph
